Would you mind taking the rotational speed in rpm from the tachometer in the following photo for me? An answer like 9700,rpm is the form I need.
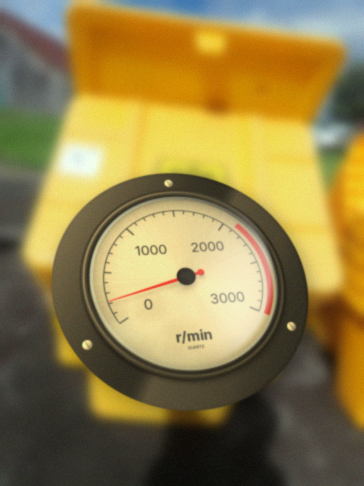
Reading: 200,rpm
